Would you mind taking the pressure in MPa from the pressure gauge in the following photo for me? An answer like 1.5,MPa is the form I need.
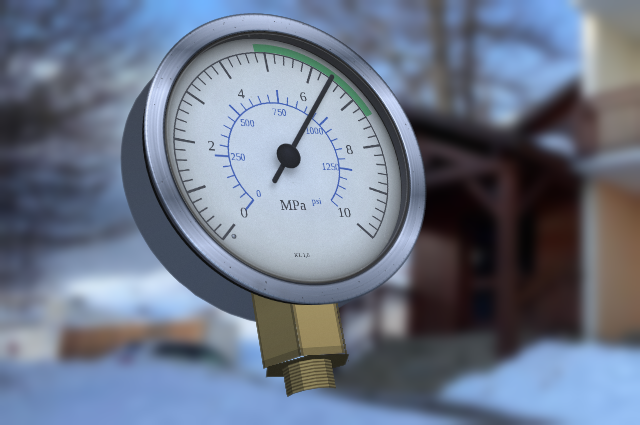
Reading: 6.4,MPa
